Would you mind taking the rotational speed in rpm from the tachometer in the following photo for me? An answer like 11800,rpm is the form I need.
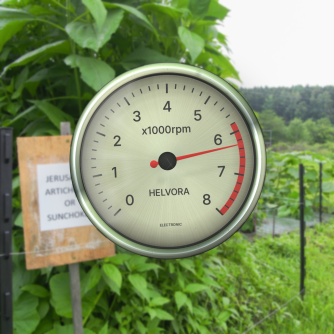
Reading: 6300,rpm
